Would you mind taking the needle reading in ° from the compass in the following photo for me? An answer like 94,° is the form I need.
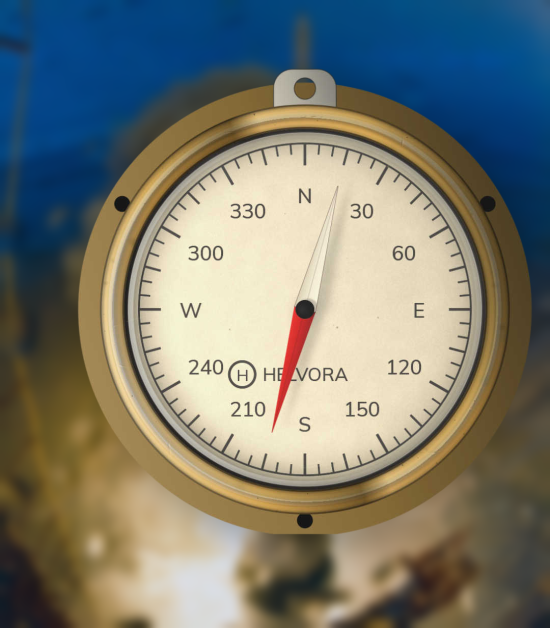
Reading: 195,°
